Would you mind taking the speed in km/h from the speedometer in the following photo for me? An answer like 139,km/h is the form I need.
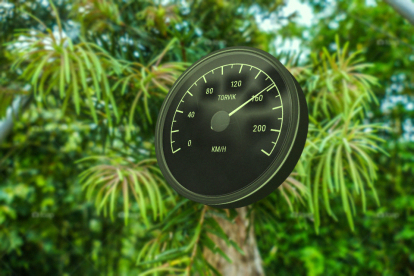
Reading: 160,km/h
